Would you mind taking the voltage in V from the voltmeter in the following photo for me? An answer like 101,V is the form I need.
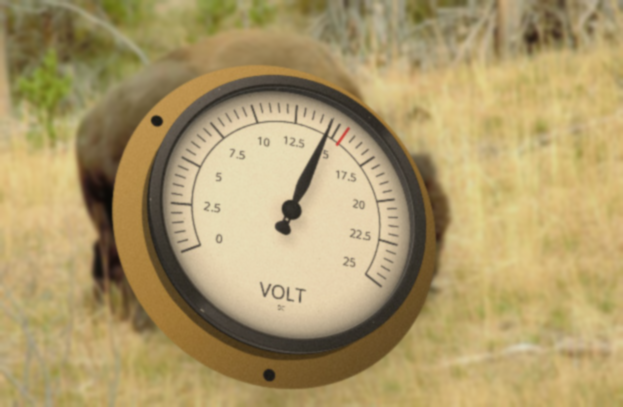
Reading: 14.5,V
